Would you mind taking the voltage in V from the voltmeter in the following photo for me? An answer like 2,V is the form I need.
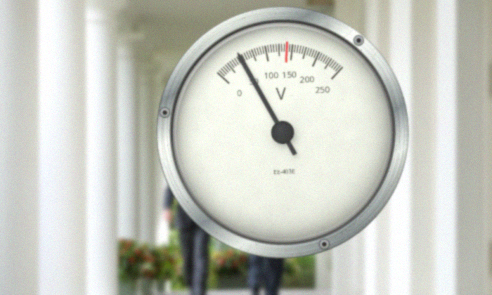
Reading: 50,V
